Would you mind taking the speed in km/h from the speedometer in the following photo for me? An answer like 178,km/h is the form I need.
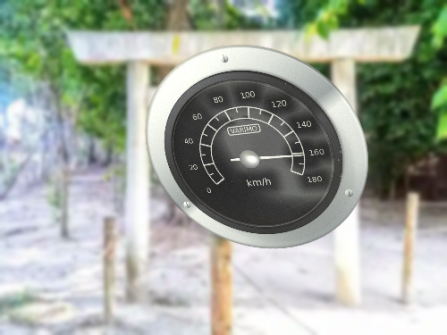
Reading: 160,km/h
